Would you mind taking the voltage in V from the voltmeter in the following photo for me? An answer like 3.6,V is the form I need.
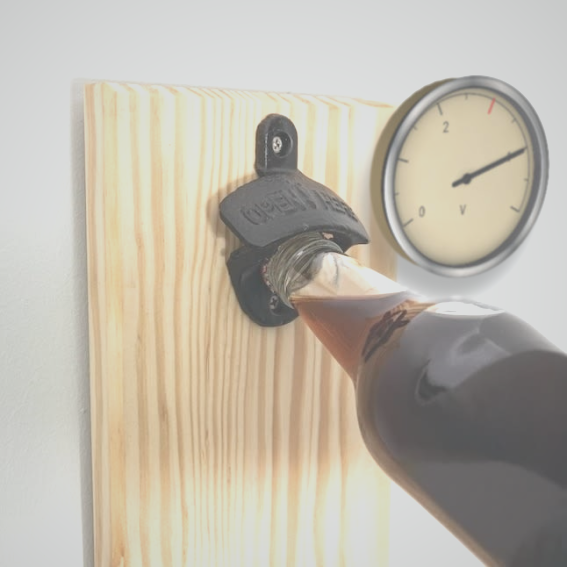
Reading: 4,V
